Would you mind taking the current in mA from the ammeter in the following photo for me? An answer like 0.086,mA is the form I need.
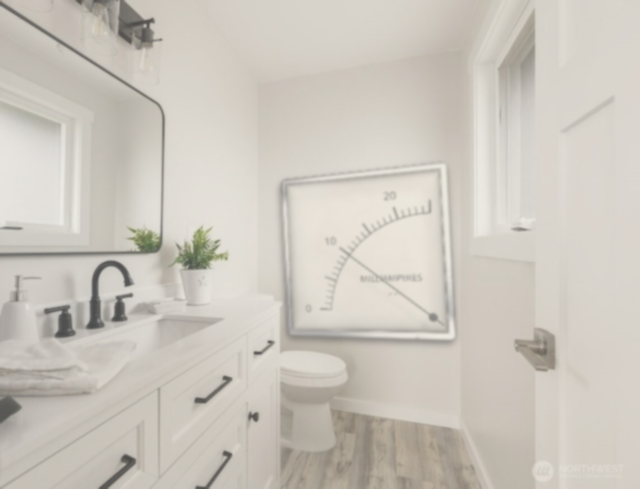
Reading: 10,mA
